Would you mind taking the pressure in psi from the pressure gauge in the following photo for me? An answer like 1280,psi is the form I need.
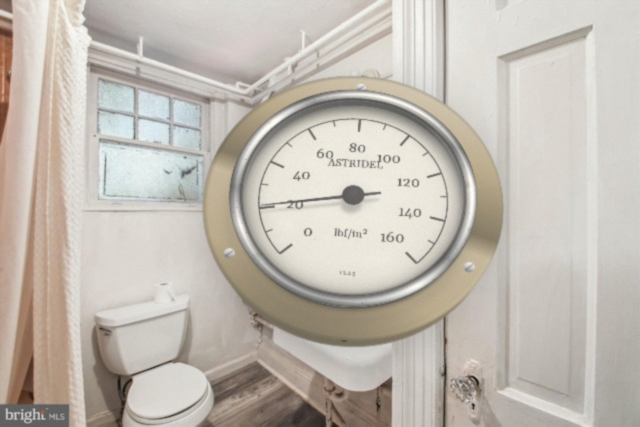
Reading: 20,psi
